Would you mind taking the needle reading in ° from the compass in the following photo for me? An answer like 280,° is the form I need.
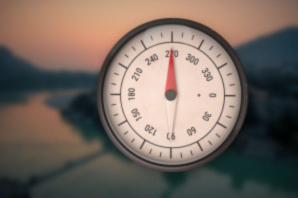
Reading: 270,°
